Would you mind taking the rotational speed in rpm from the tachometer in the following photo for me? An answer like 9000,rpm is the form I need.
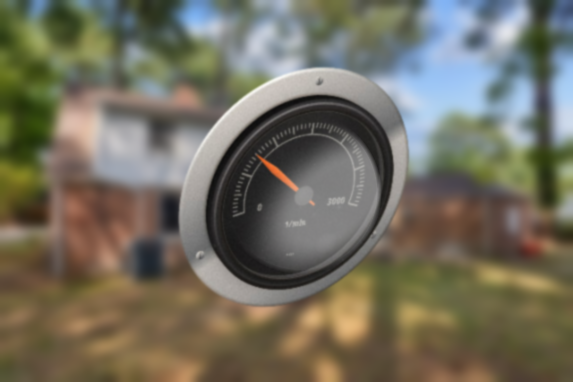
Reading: 750,rpm
